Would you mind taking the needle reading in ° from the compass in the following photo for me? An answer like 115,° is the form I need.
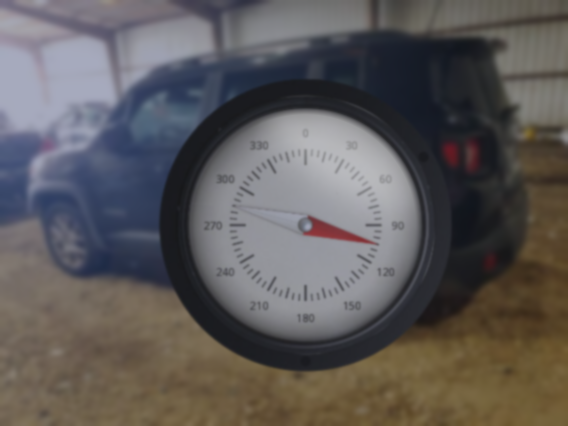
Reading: 105,°
